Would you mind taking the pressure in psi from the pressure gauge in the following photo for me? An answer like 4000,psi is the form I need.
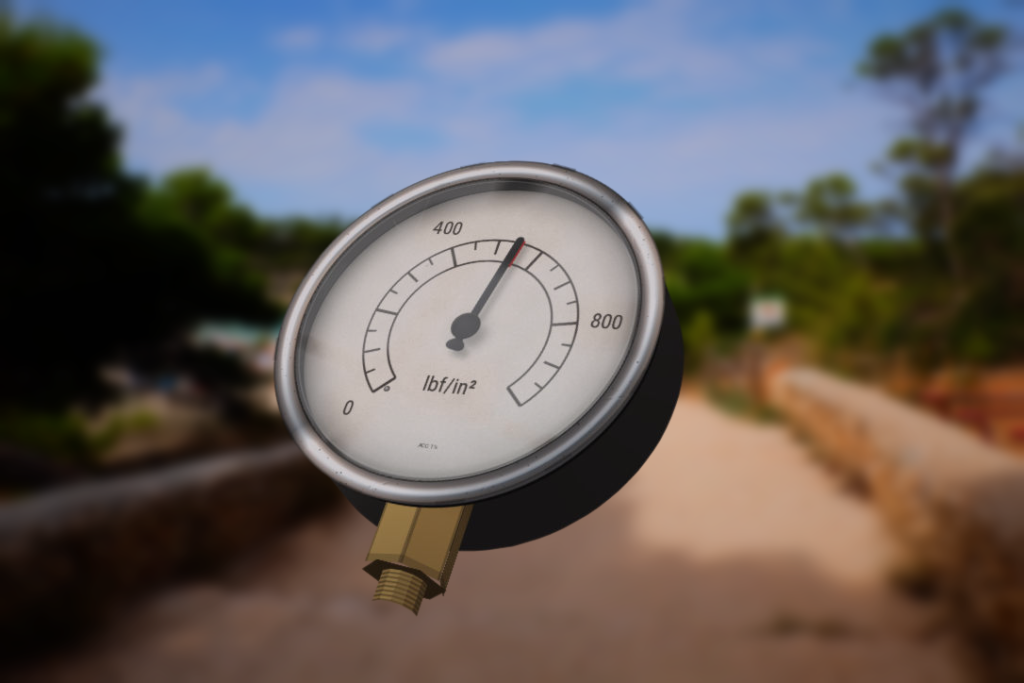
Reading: 550,psi
